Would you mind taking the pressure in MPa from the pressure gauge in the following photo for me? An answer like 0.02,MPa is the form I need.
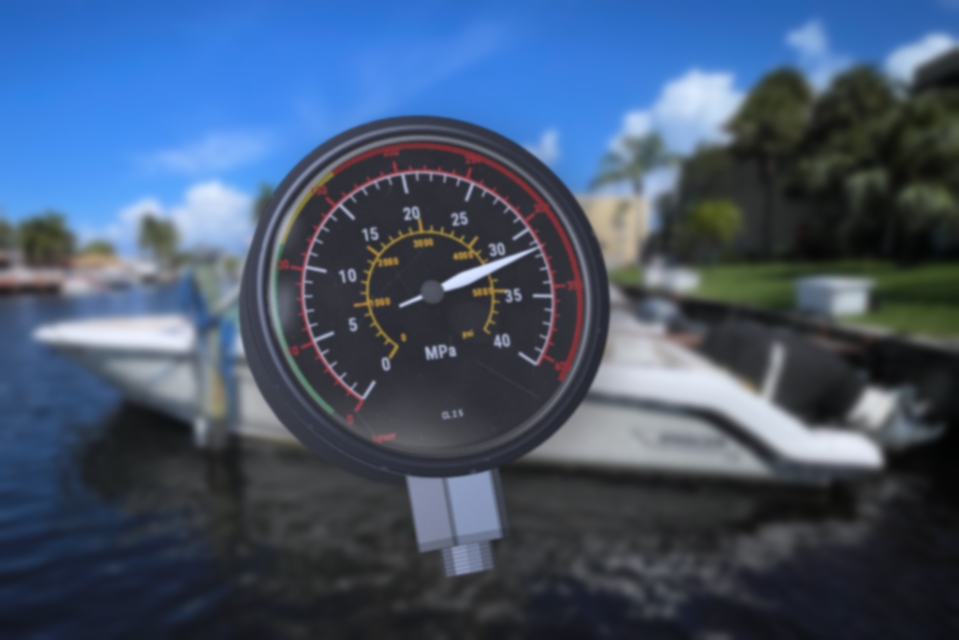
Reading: 31.5,MPa
